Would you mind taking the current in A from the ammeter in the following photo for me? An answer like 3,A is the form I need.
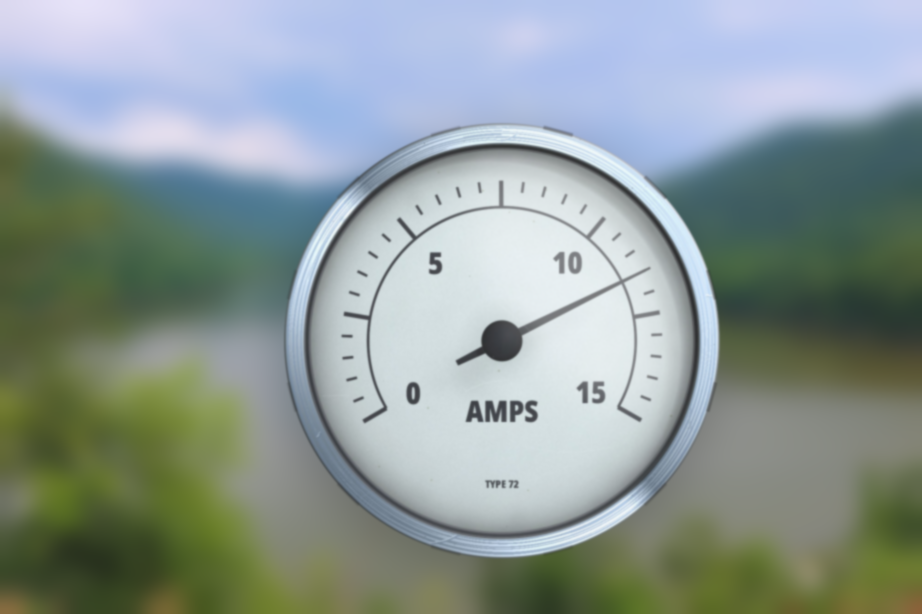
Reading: 11.5,A
